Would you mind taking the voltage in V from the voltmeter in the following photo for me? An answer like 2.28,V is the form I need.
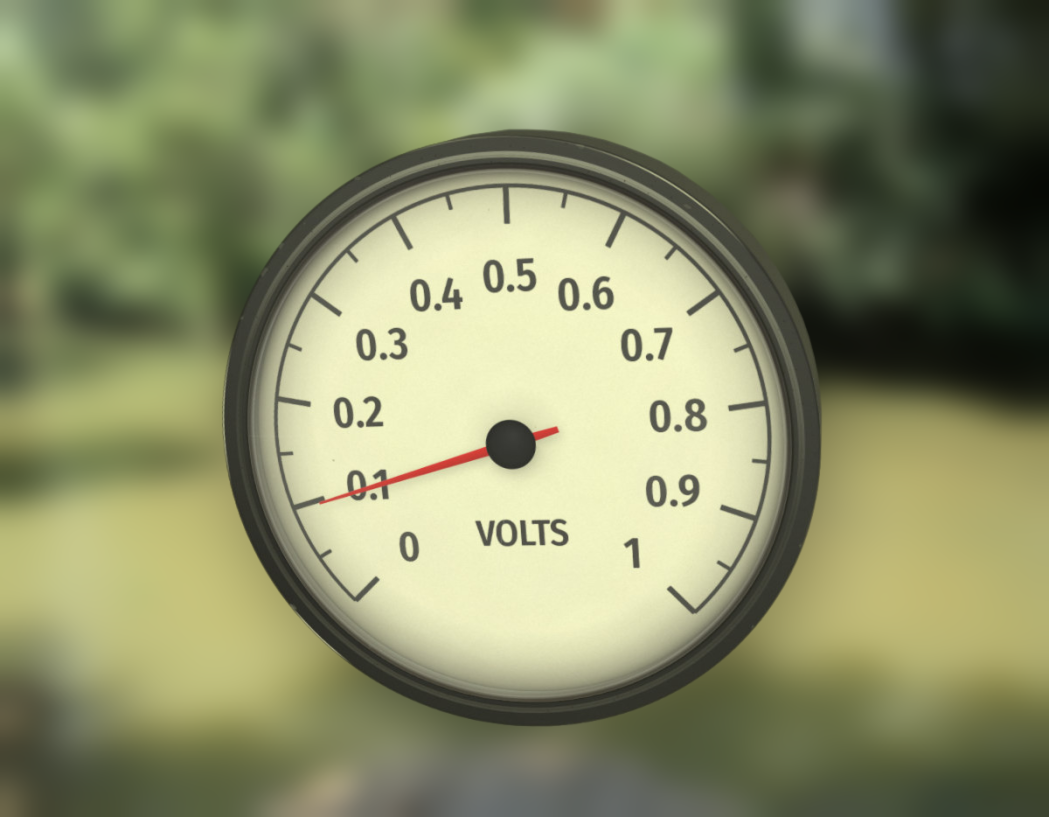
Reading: 0.1,V
